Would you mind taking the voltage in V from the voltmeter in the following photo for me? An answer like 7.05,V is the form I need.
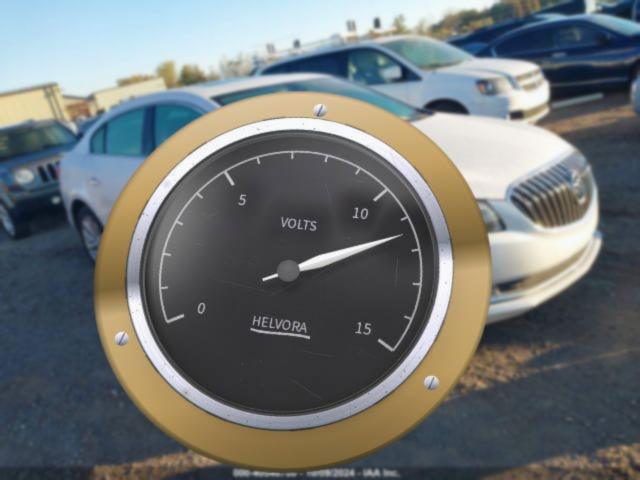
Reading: 11.5,V
